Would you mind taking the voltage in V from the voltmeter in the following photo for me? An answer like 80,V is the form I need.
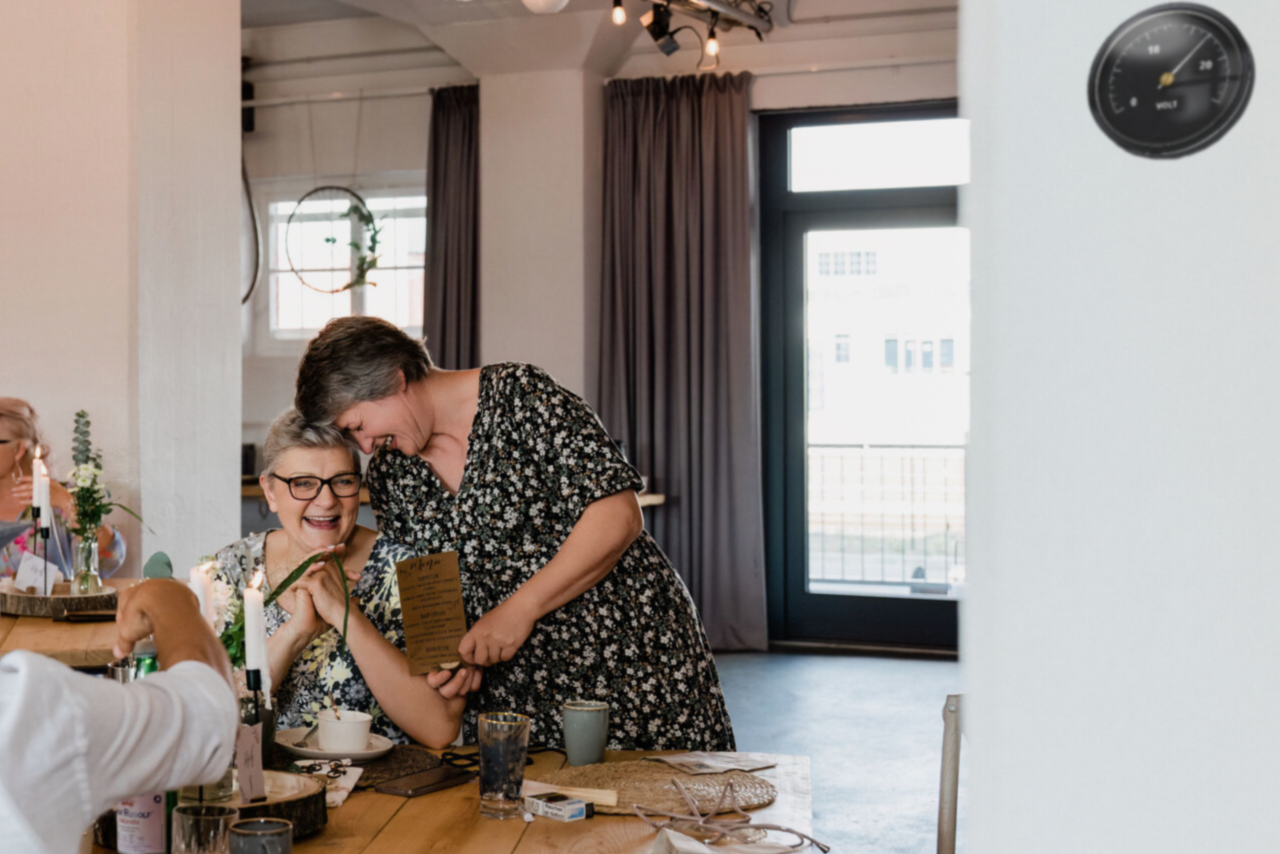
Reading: 17,V
